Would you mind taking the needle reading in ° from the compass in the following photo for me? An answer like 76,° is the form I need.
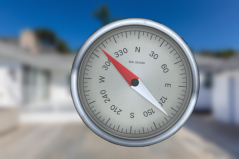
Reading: 310,°
